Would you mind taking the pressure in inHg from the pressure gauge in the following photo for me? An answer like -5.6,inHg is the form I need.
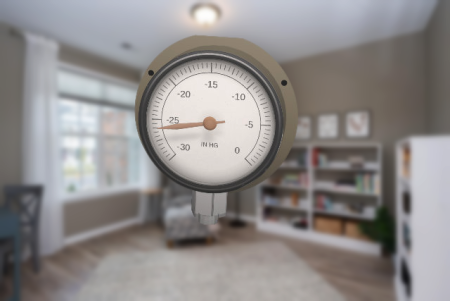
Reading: -26,inHg
